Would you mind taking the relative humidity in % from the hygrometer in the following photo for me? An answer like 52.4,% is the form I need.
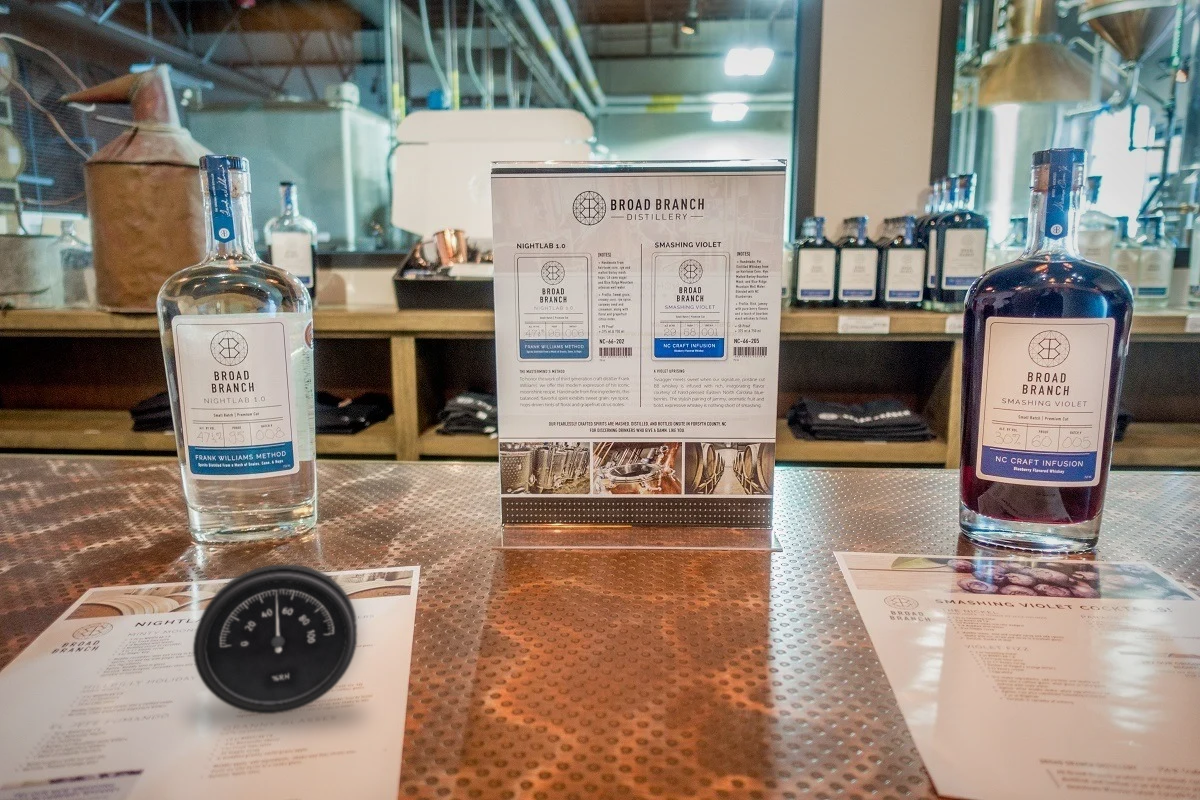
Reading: 50,%
